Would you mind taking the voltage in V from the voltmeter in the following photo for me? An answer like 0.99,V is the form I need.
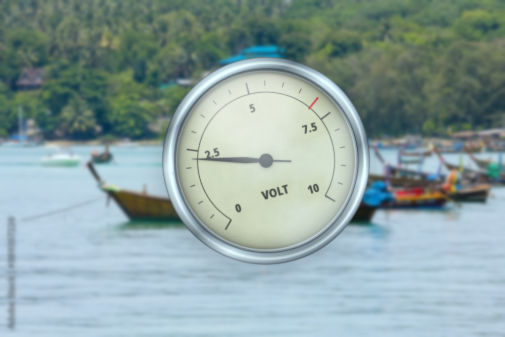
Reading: 2.25,V
